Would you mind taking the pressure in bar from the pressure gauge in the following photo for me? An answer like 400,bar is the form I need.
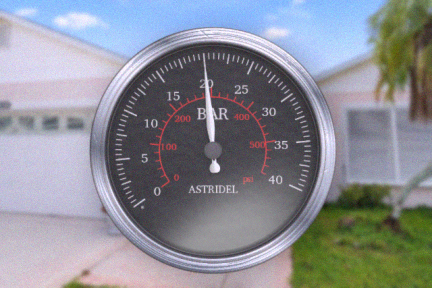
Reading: 20,bar
